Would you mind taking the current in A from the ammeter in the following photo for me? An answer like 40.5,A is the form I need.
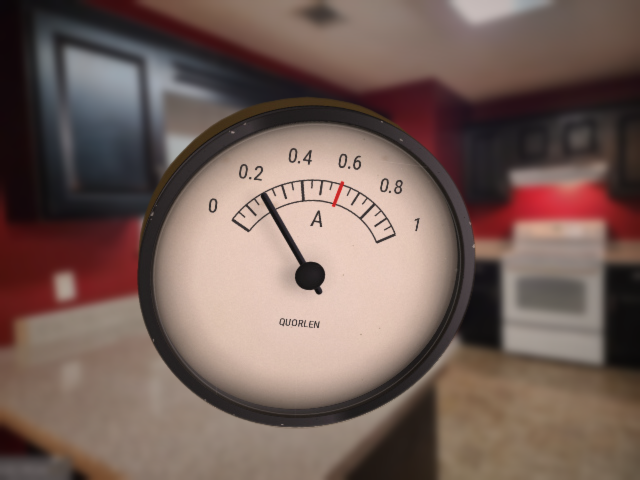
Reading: 0.2,A
